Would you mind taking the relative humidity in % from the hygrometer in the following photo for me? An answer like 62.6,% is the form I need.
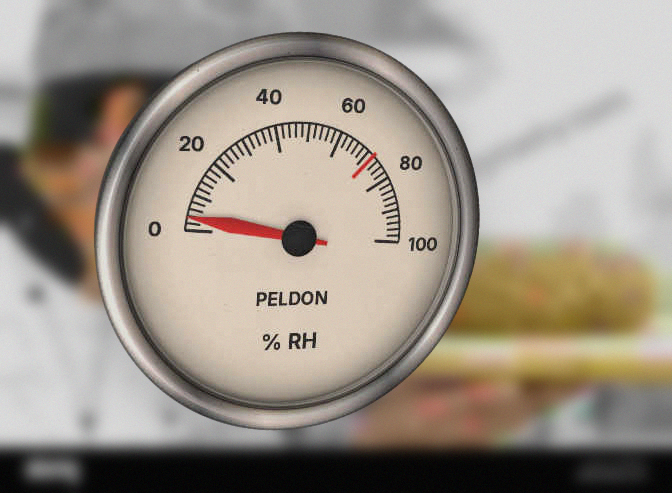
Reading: 4,%
